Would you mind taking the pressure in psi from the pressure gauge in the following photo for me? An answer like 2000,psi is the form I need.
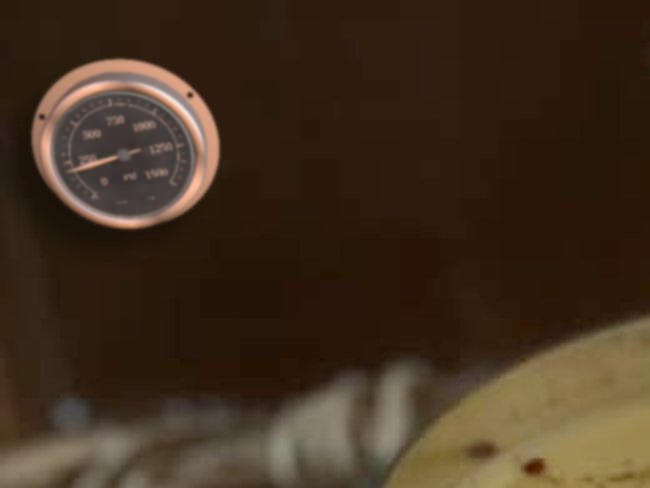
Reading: 200,psi
